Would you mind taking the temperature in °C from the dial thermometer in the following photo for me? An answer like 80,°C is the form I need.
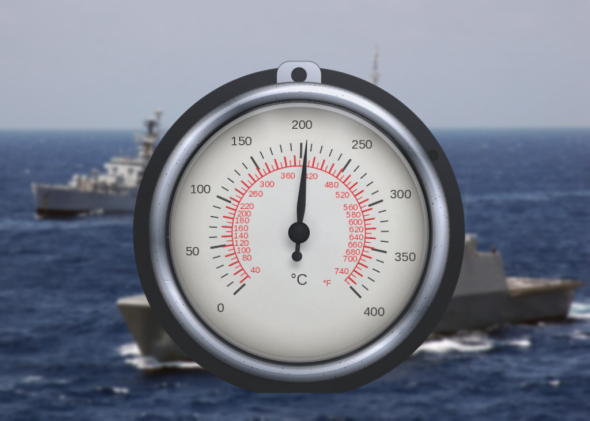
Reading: 205,°C
